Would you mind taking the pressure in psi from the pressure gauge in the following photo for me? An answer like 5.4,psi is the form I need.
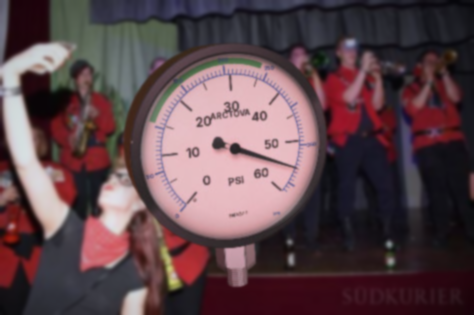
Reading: 55,psi
